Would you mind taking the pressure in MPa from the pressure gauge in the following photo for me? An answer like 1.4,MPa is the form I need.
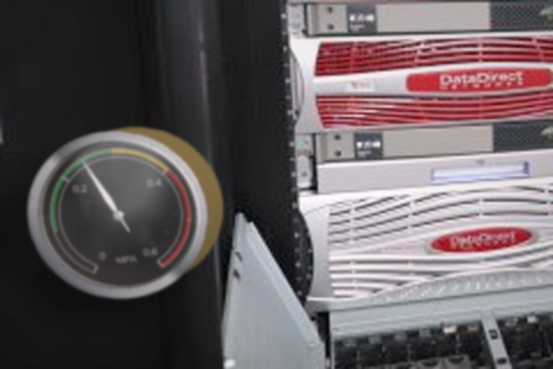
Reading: 0.25,MPa
